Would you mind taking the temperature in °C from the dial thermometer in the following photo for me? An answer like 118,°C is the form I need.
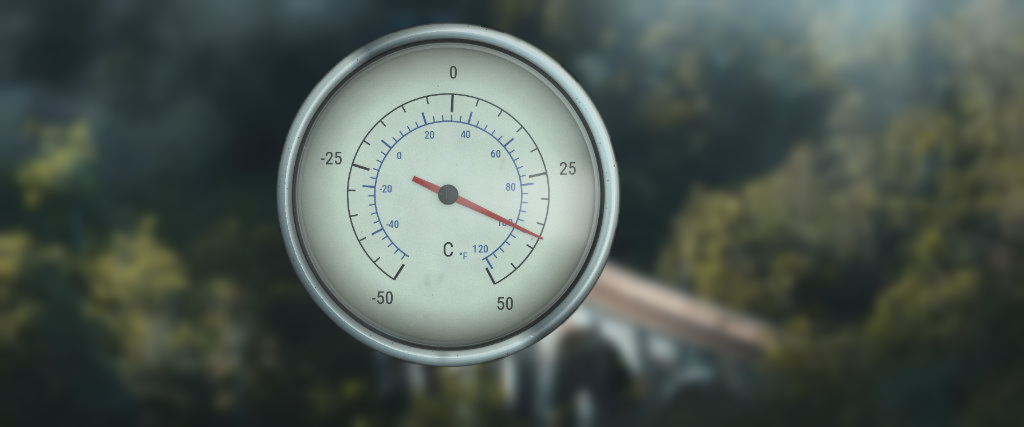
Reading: 37.5,°C
